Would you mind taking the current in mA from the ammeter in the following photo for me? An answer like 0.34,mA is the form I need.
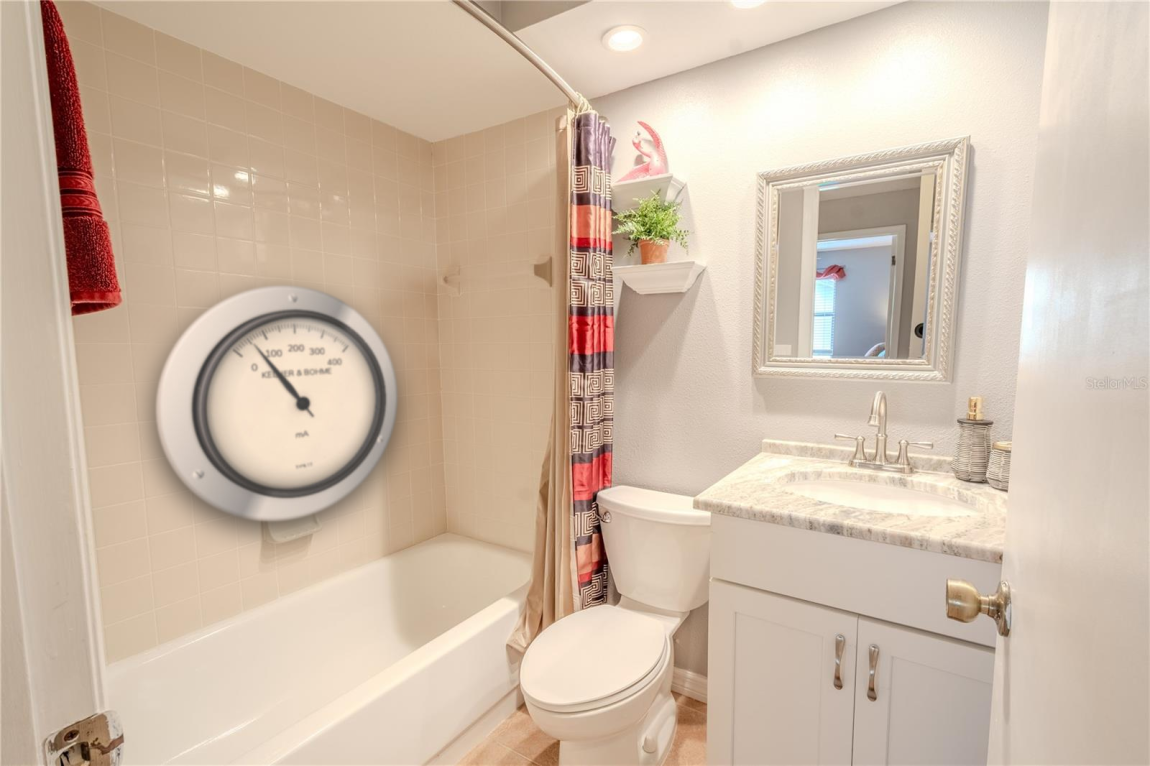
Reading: 50,mA
